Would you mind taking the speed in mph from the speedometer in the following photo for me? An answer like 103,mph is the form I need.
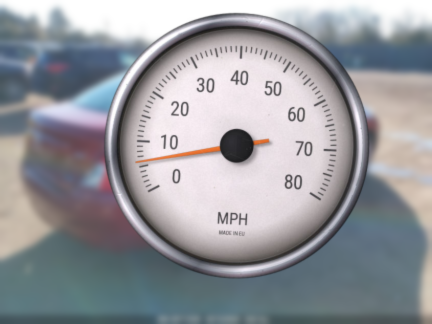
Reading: 6,mph
